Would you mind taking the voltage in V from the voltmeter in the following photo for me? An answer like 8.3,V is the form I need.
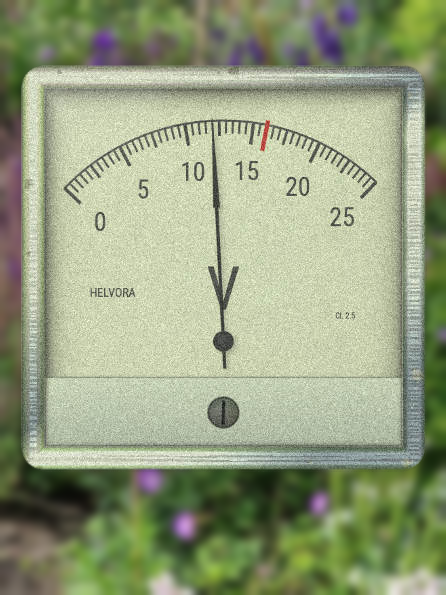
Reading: 12,V
